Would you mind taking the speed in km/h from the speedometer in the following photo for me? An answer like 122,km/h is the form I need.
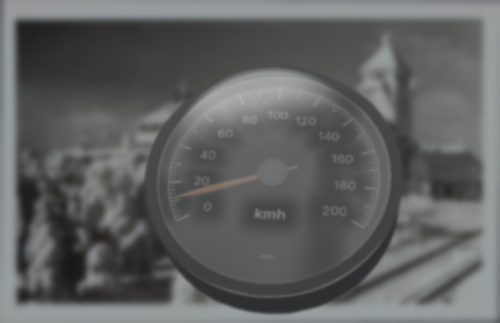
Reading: 10,km/h
